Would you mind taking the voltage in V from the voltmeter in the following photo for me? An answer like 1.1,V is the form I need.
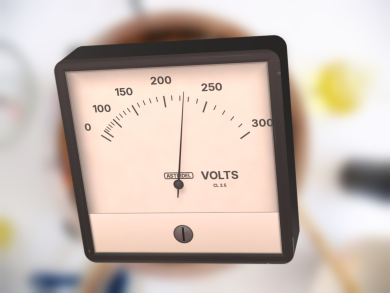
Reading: 225,V
